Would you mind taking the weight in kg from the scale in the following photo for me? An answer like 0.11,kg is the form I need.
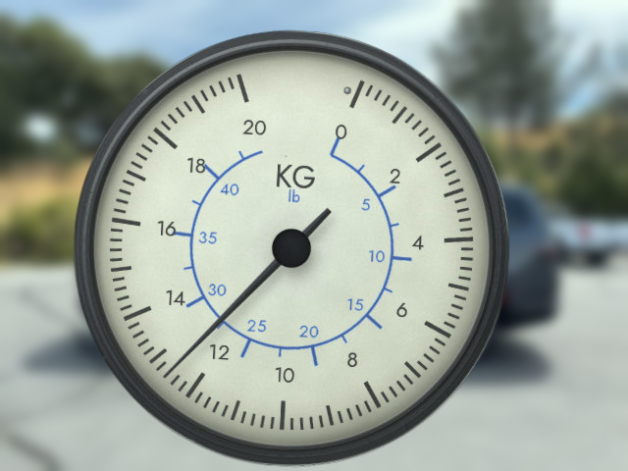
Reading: 12.6,kg
